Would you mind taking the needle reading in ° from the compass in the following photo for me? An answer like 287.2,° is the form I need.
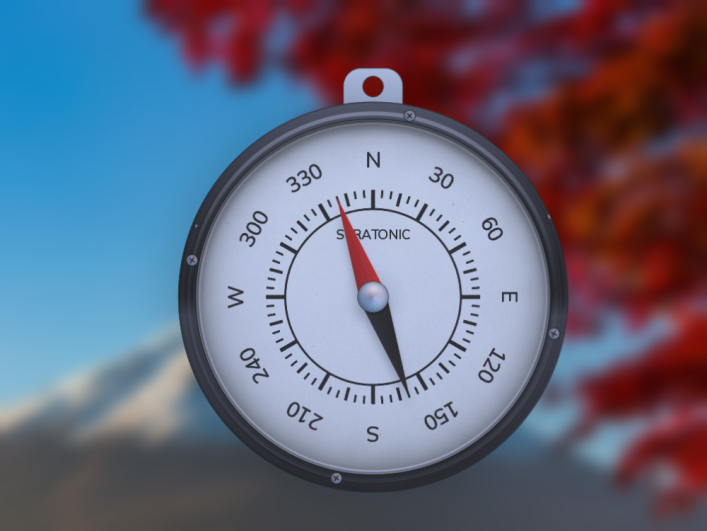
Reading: 340,°
